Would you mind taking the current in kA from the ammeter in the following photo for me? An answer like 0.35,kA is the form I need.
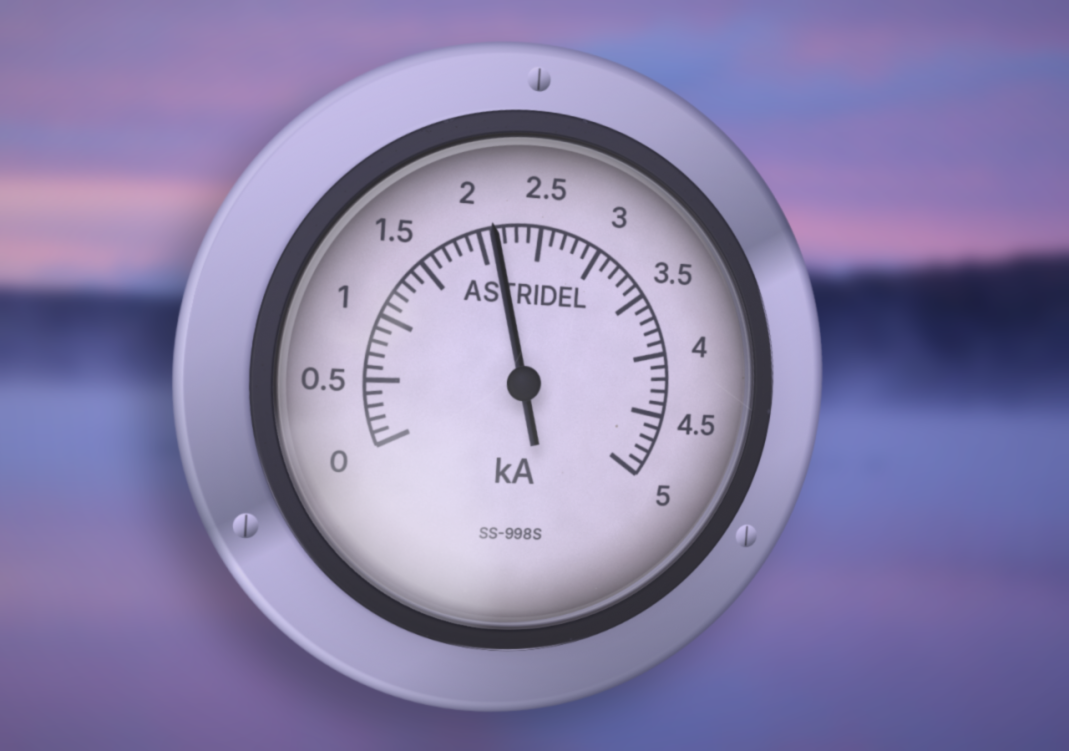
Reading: 2.1,kA
